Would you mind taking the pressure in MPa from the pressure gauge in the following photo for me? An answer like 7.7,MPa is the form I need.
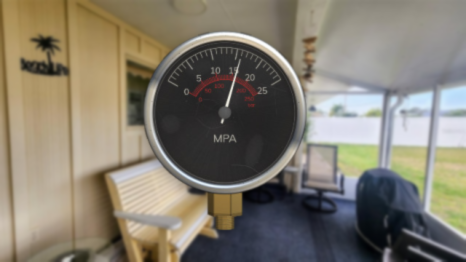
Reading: 16,MPa
